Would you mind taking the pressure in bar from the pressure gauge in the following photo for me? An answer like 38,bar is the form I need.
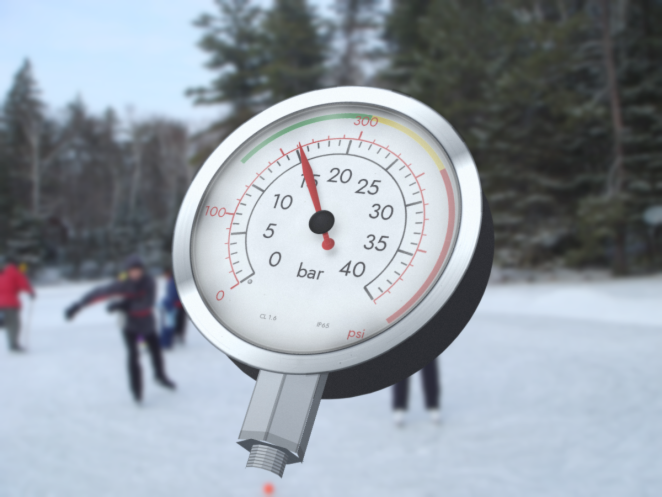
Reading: 15.5,bar
